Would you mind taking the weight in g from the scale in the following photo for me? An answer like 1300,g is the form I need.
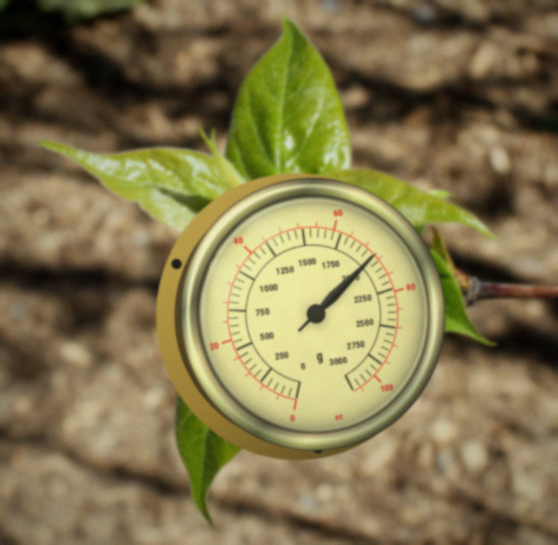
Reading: 2000,g
